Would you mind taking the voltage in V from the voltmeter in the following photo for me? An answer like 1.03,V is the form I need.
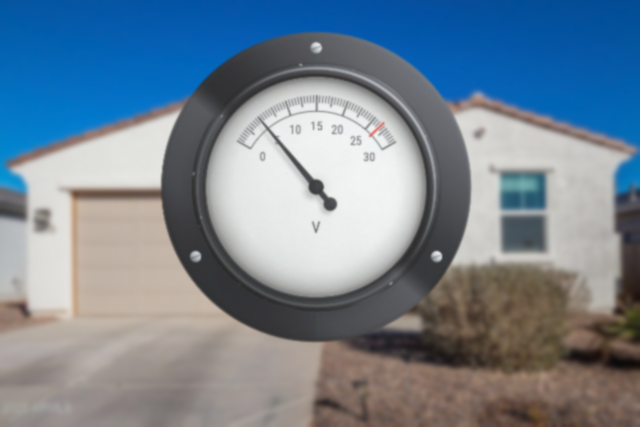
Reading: 5,V
